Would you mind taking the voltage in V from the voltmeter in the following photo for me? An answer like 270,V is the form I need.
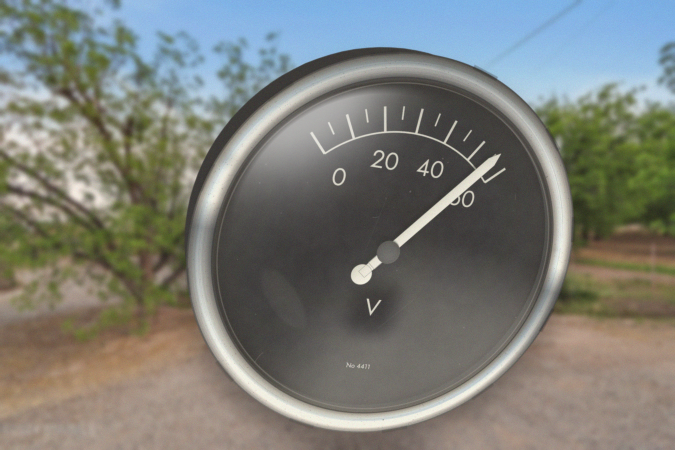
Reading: 55,V
